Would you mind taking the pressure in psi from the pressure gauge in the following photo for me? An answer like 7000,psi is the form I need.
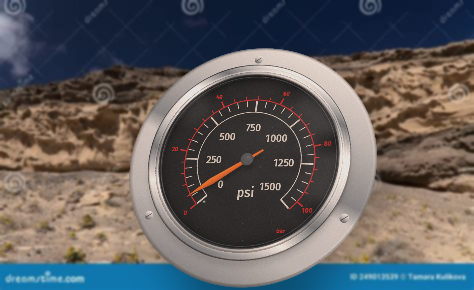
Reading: 50,psi
